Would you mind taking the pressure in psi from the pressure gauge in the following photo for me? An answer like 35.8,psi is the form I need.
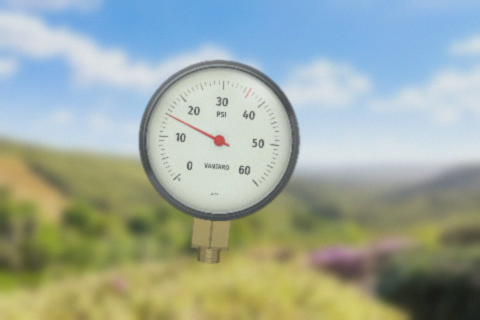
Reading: 15,psi
